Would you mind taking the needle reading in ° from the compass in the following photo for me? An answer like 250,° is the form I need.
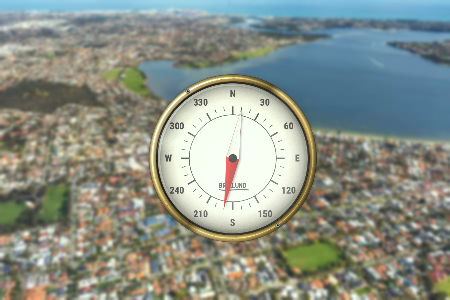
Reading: 190,°
